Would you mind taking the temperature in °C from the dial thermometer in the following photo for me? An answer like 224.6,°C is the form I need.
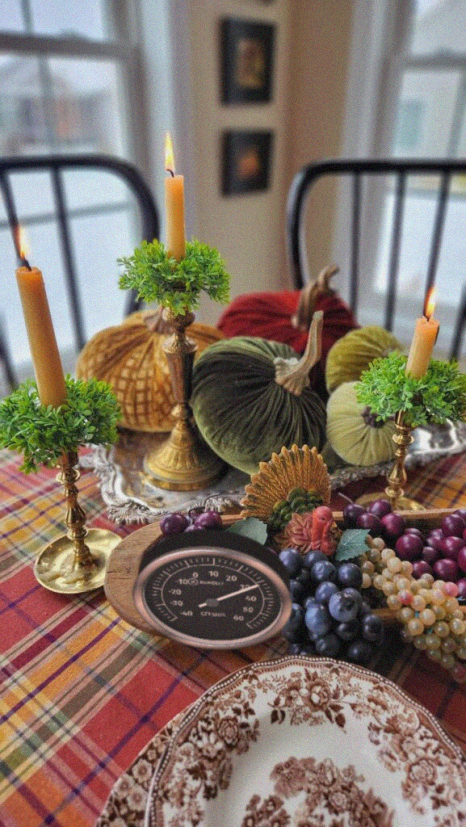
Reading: 30,°C
